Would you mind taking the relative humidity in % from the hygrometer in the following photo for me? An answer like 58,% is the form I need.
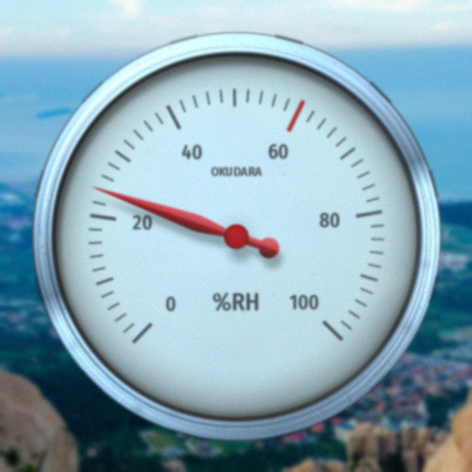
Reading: 24,%
